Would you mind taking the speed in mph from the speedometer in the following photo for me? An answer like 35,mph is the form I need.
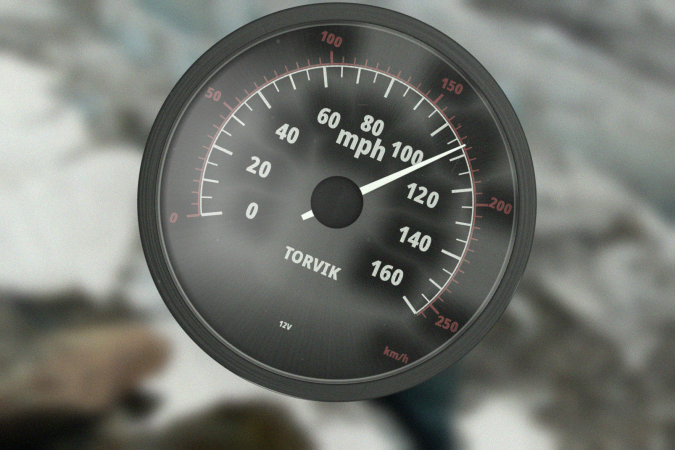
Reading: 107.5,mph
